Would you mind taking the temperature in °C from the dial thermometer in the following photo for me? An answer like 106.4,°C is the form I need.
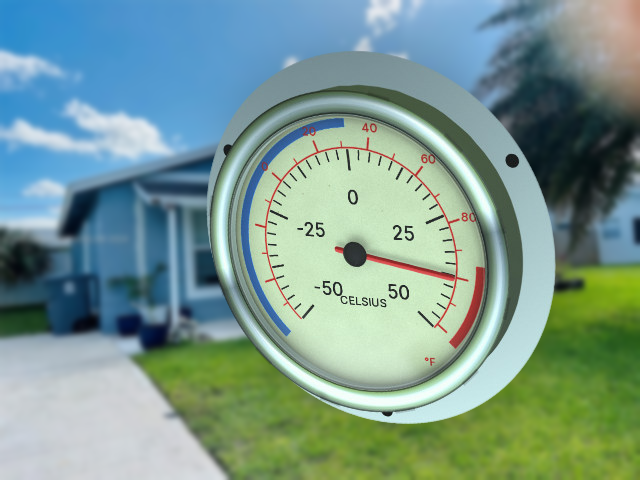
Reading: 37.5,°C
